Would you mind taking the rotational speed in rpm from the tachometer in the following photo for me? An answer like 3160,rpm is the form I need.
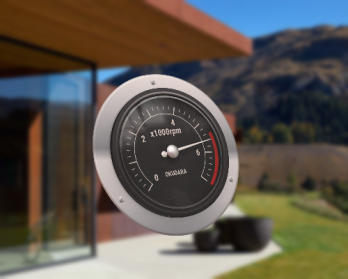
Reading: 5600,rpm
